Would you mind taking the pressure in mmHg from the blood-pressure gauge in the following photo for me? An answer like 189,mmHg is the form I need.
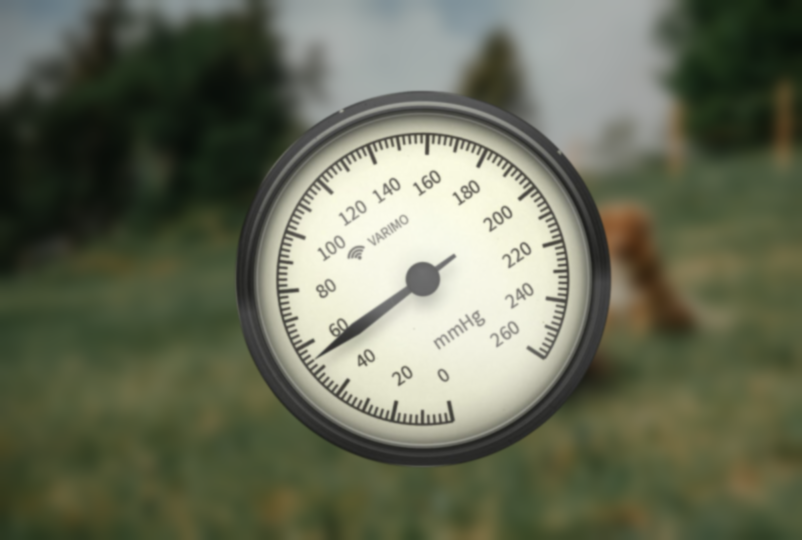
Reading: 54,mmHg
